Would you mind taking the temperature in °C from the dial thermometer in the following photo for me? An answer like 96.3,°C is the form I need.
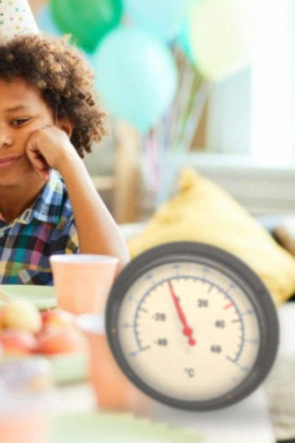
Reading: 0,°C
